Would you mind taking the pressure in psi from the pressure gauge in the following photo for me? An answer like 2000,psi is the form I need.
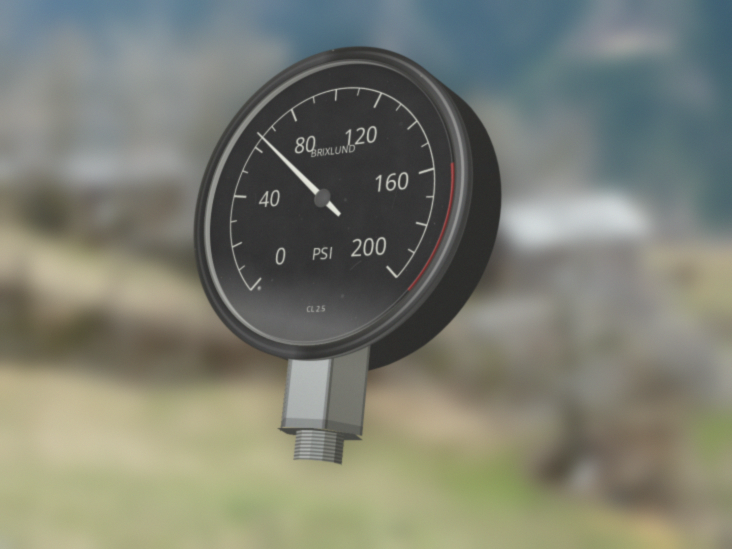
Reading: 65,psi
